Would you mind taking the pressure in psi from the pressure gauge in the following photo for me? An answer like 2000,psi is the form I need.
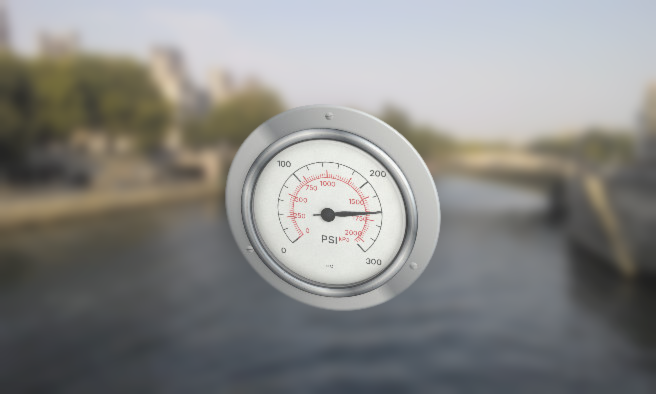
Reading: 240,psi
